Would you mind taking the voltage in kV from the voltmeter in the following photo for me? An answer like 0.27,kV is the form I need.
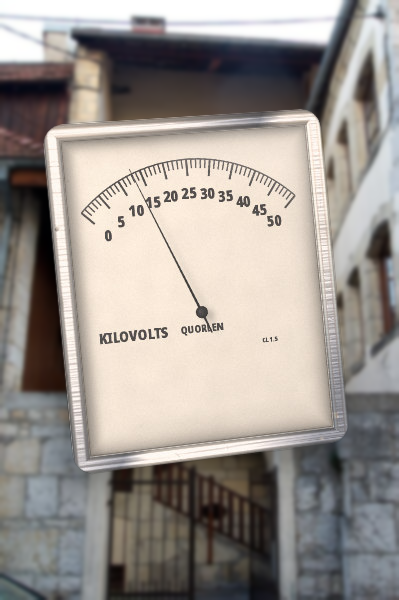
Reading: 13,kV
